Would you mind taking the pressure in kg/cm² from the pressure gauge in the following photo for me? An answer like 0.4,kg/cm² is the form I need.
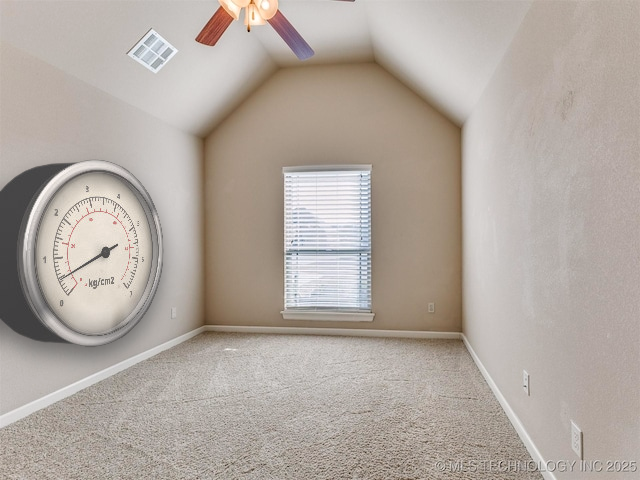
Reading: 0.5,kg/cm²
